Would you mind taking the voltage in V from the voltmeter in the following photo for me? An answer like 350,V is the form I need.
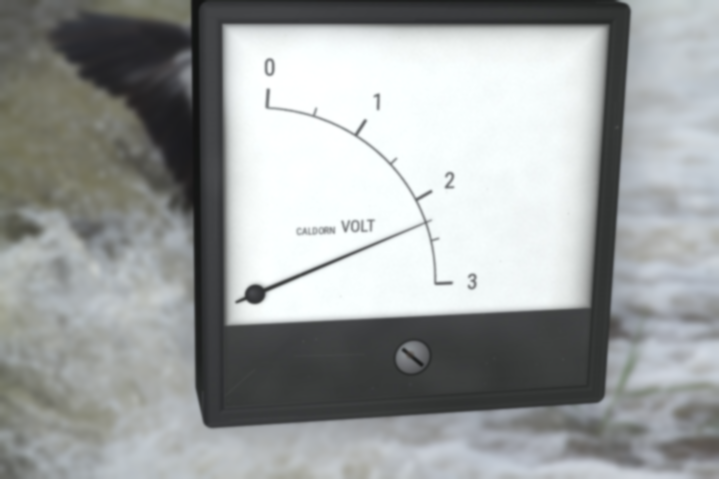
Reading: 2.25,V
